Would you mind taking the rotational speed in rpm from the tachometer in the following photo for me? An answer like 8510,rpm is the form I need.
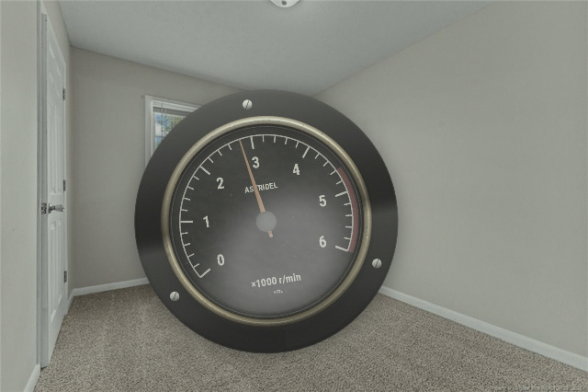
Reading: 2800,rpm
